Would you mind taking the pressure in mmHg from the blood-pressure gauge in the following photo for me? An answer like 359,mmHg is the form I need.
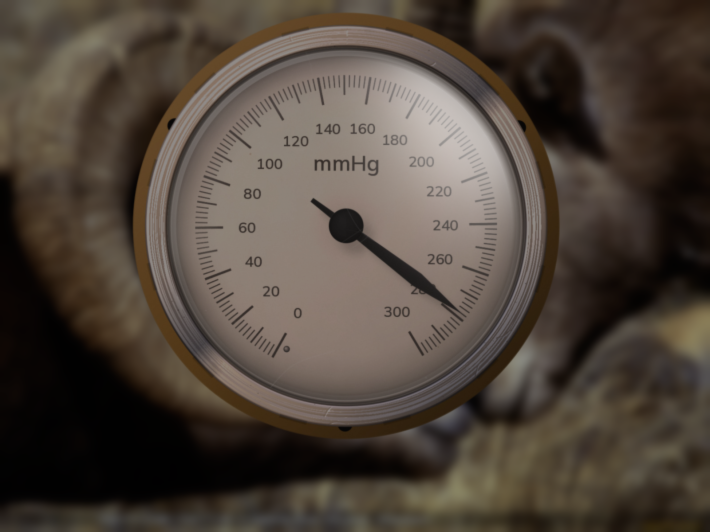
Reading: 278,mmHg
